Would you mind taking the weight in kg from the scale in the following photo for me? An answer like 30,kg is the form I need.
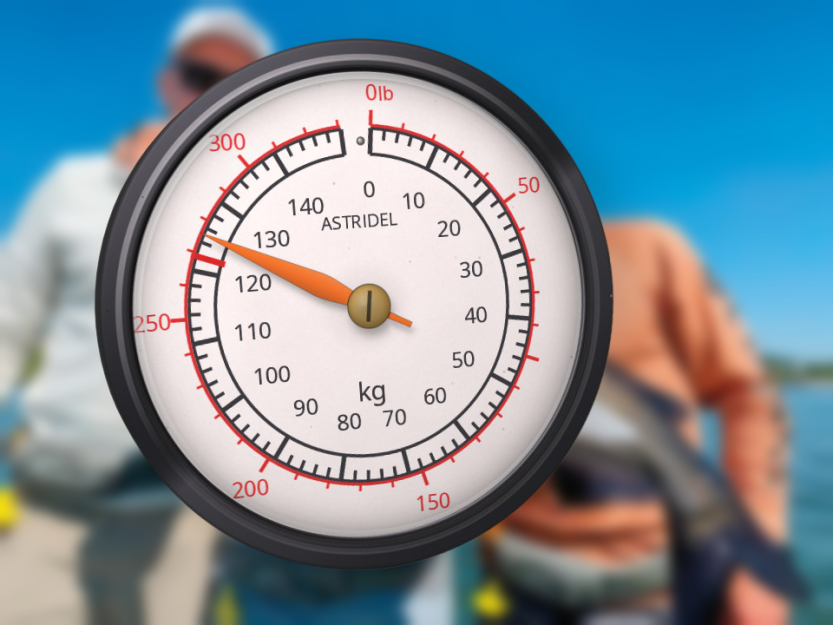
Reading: 125,kg
